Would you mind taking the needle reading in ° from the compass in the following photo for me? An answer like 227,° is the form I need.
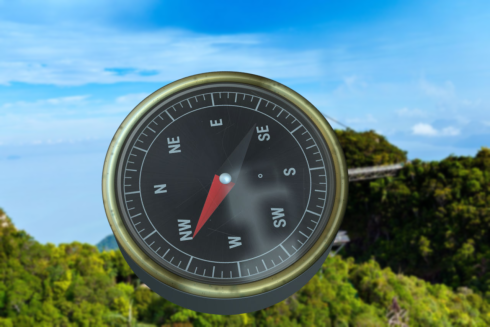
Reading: 305,°
